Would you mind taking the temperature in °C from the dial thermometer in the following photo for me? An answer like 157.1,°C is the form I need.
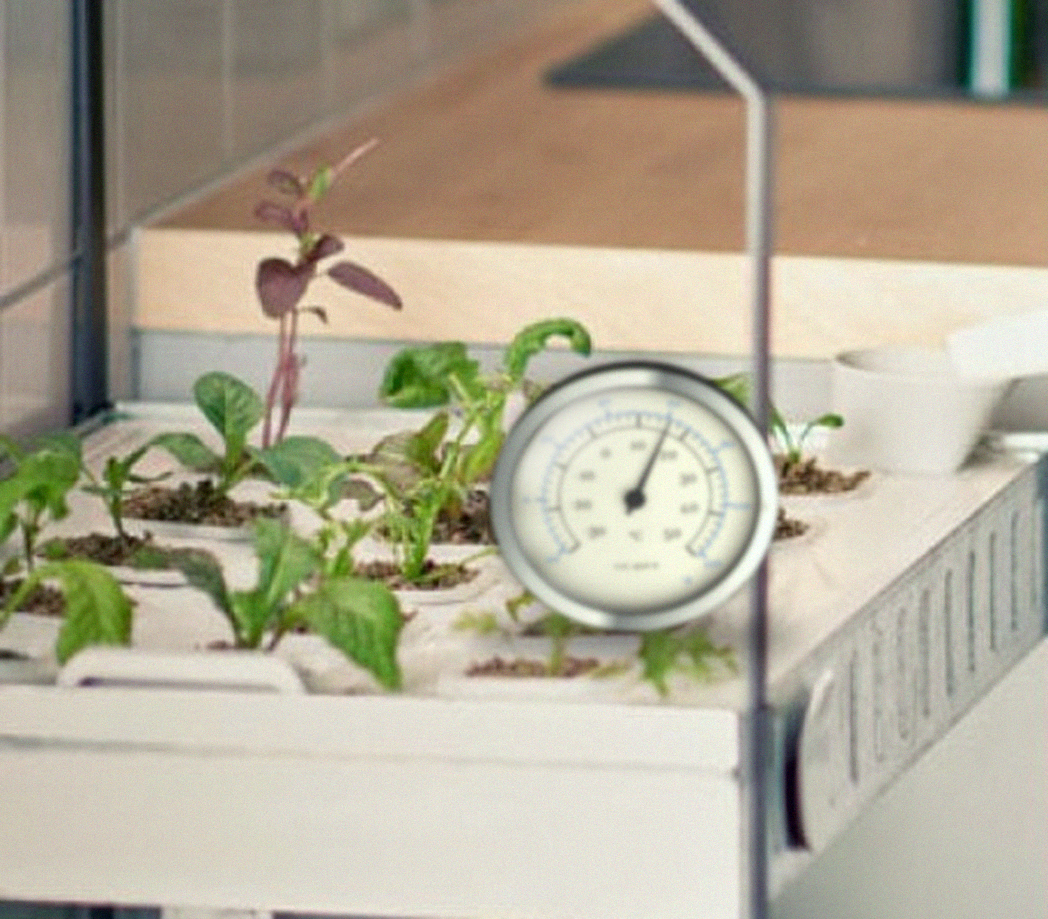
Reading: 16,°C
